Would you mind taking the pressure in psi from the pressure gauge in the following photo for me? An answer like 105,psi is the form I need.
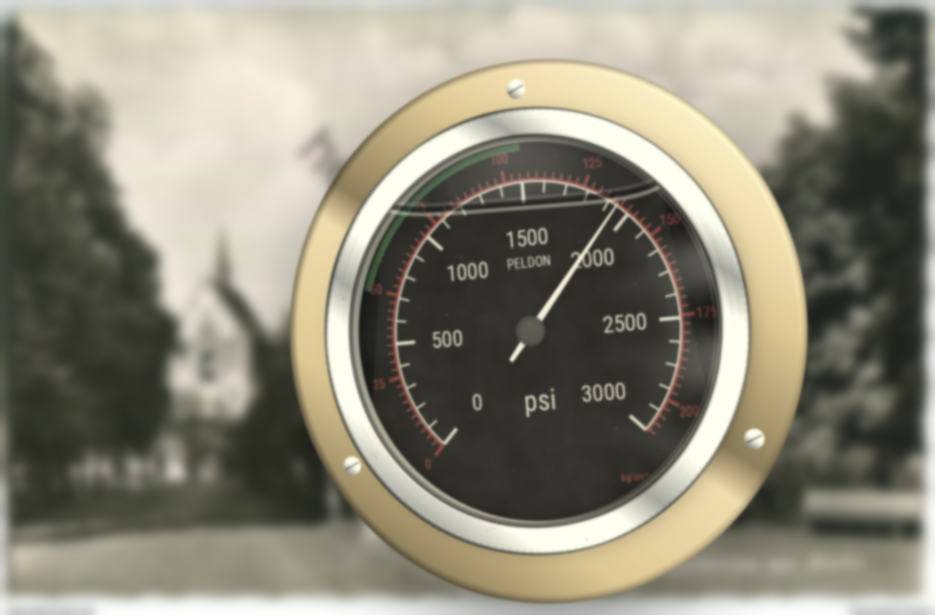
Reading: 1950,psi
